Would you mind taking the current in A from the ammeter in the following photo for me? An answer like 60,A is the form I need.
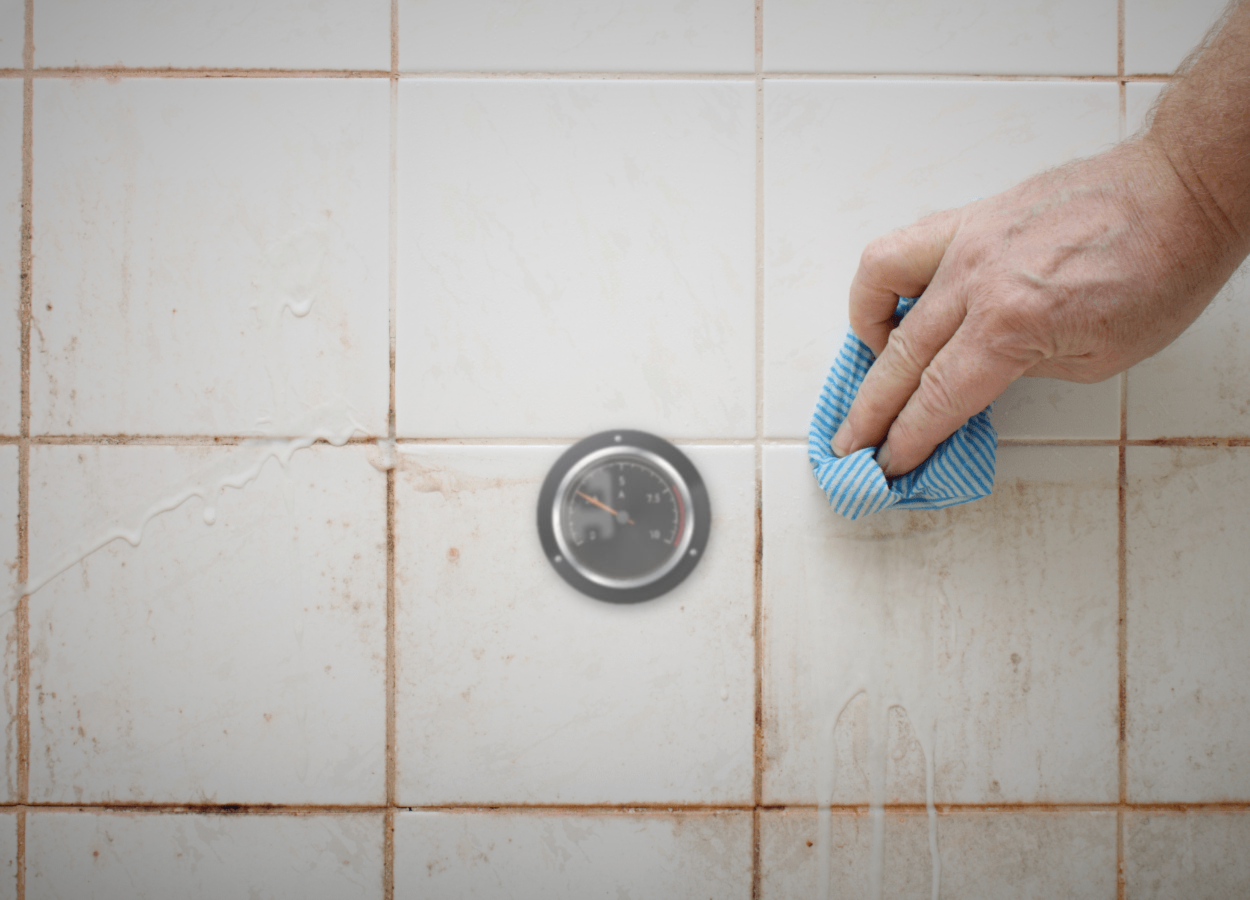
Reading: 2.5,A
